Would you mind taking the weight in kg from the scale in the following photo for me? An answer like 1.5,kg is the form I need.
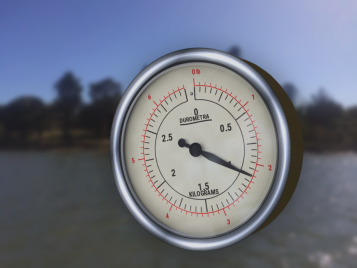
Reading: 1,kg
